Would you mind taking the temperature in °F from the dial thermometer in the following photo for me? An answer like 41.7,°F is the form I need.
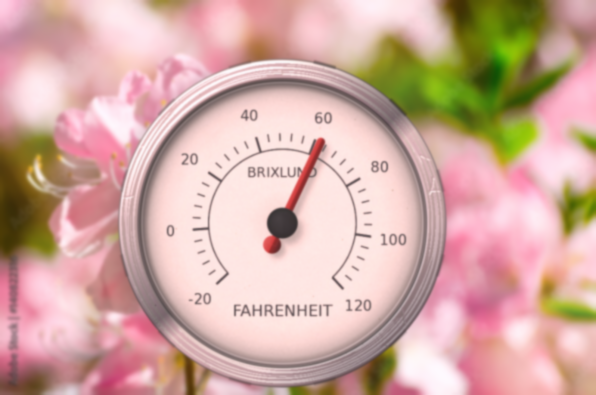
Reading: 62,°F
